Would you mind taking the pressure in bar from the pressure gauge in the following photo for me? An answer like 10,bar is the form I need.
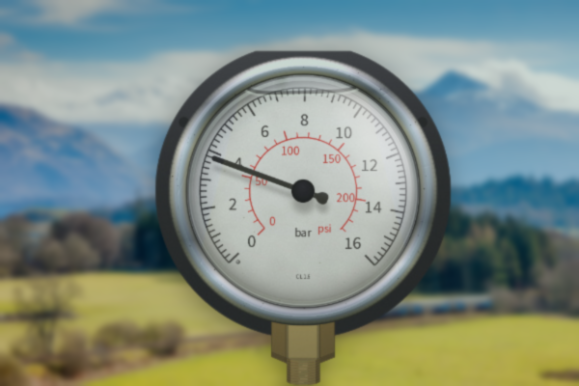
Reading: 3.8,bar
